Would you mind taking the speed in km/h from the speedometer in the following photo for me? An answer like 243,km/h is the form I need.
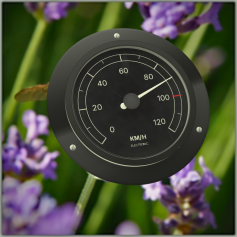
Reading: 90,km/h
